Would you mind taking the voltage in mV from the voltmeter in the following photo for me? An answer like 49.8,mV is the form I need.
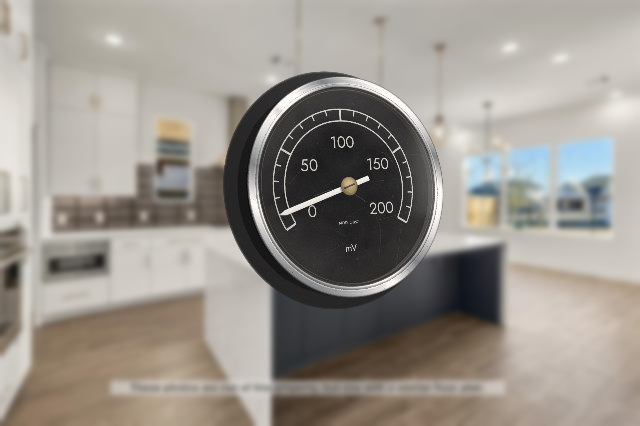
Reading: 10,mV
